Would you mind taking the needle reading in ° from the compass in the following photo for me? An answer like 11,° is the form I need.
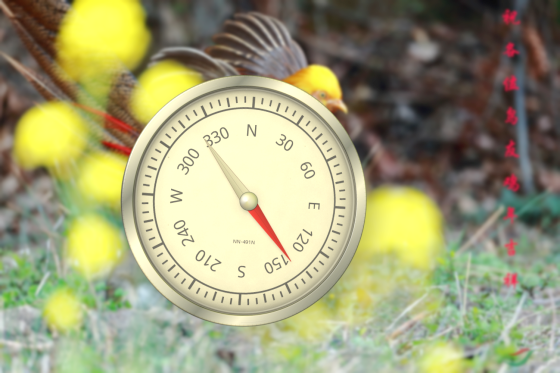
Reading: 140,°
